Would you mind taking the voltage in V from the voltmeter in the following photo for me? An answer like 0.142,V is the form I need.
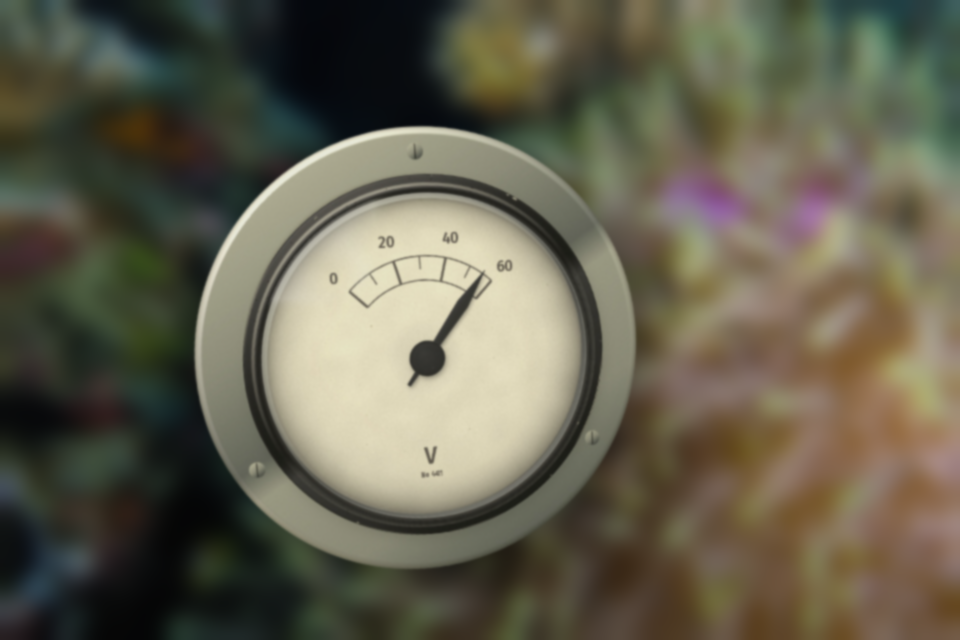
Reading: 55,V
